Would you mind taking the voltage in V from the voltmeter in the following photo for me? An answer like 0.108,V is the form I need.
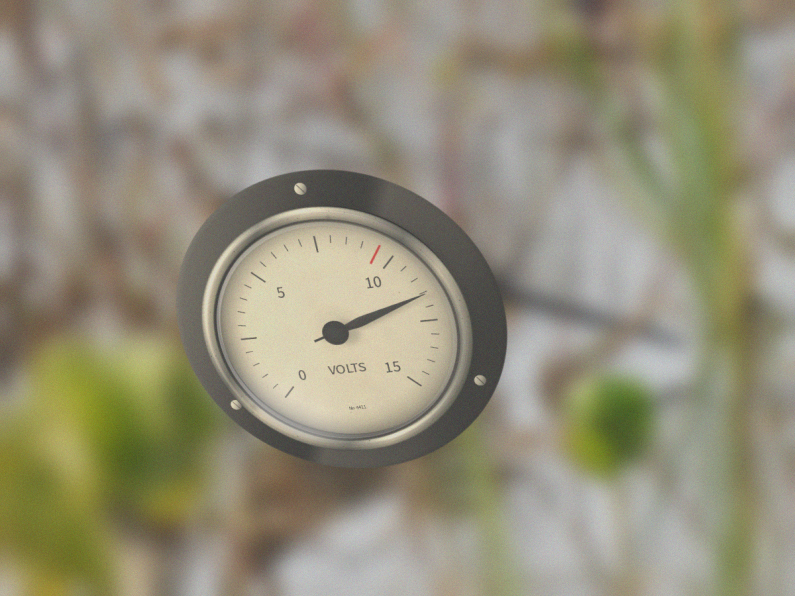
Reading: 11.5,V
